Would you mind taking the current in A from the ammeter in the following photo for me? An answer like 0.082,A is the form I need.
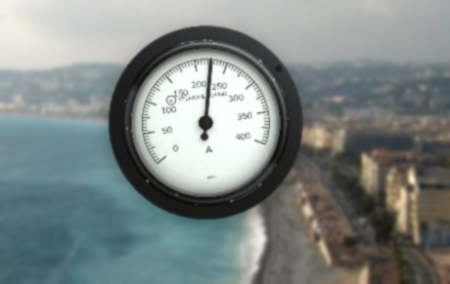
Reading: 225,A
